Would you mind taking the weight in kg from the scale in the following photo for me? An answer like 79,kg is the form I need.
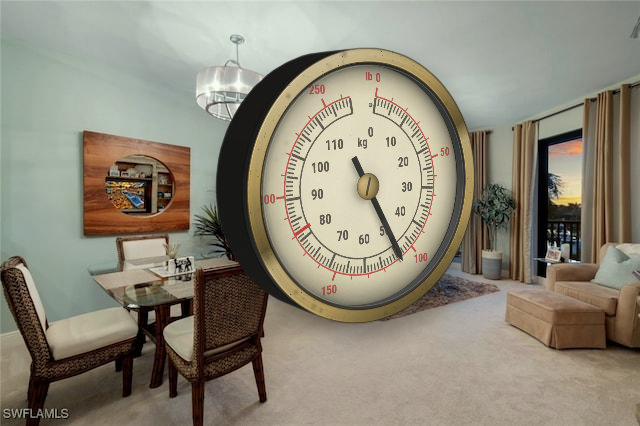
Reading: 50,kg
